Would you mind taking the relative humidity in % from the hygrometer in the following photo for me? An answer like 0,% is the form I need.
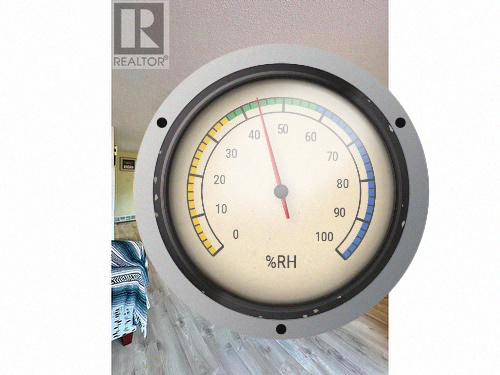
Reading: 44,%
